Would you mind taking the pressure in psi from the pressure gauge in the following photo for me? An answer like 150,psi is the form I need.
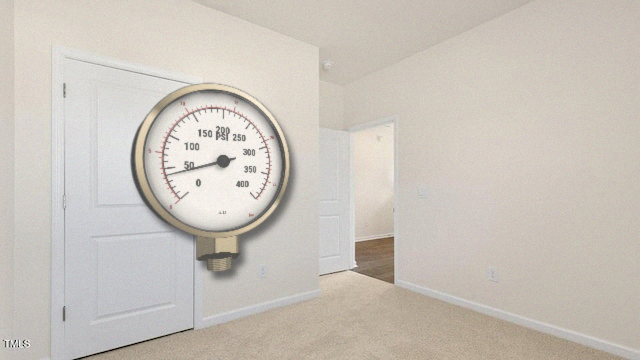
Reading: 40,psi
